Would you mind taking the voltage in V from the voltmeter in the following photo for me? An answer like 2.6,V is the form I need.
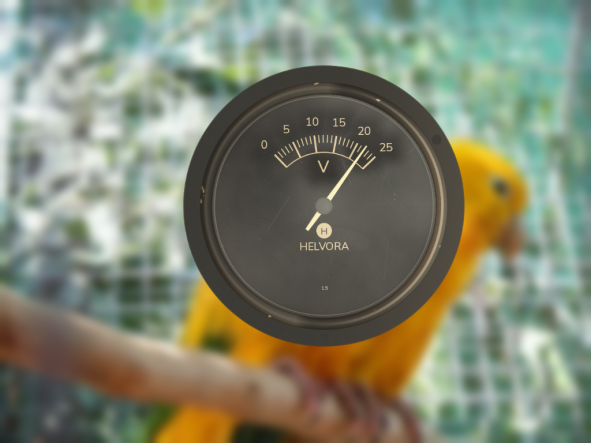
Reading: 22,V
